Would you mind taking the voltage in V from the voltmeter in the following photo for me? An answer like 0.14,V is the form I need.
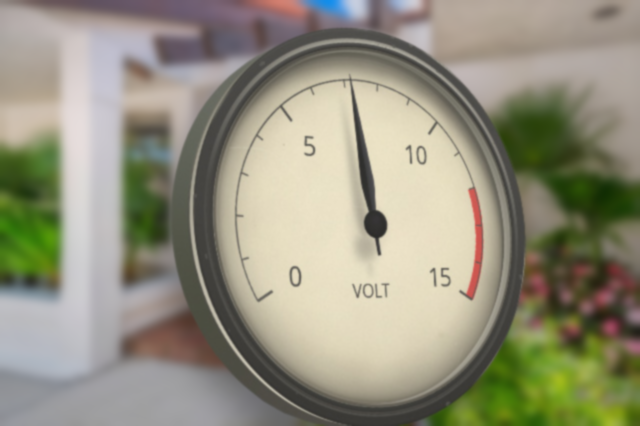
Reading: 7,V
